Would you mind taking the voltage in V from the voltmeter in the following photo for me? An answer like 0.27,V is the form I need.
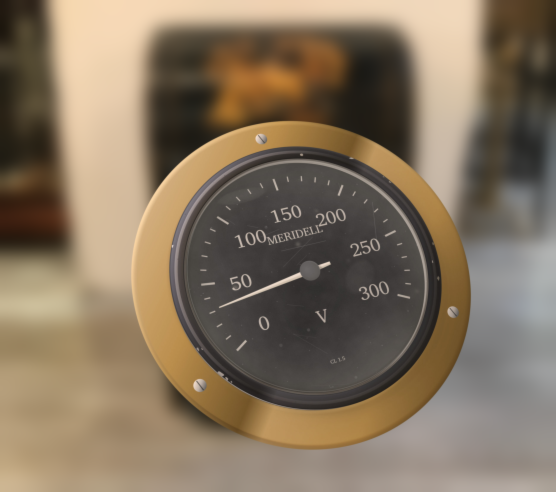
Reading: 30,V
